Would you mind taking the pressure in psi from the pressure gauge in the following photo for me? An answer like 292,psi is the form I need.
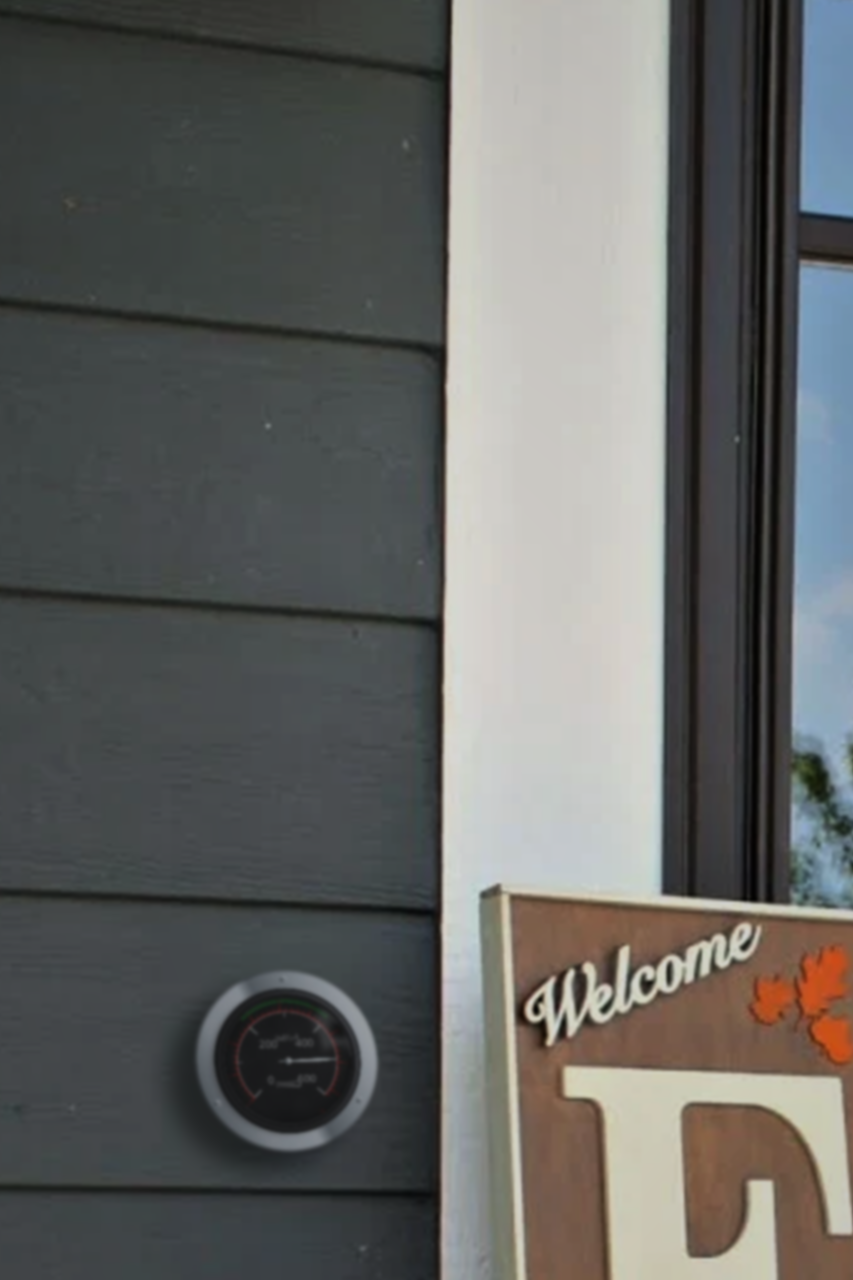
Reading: 500,psi
